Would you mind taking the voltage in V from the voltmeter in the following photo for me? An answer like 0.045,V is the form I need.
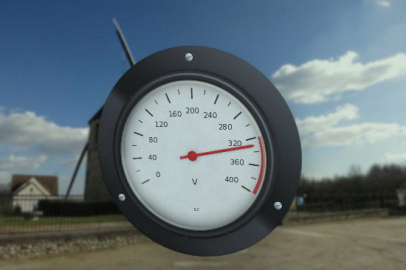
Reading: 330,V
